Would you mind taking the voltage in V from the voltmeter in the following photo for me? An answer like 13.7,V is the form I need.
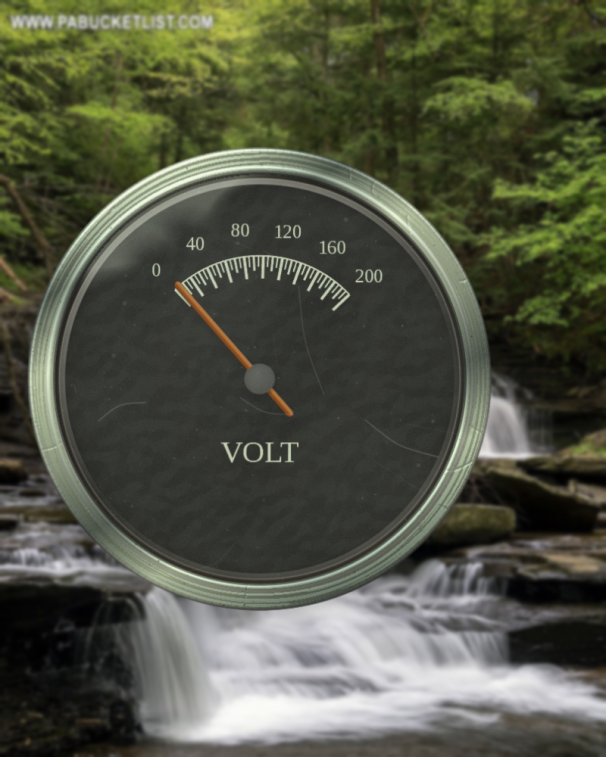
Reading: 5,V
